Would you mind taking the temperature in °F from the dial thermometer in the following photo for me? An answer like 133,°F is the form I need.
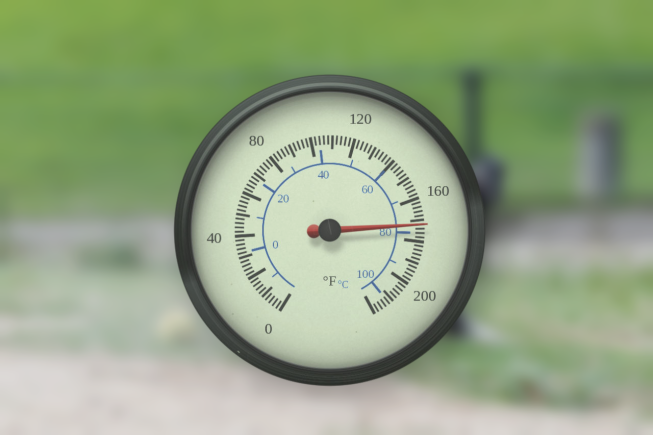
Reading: 172,°F
